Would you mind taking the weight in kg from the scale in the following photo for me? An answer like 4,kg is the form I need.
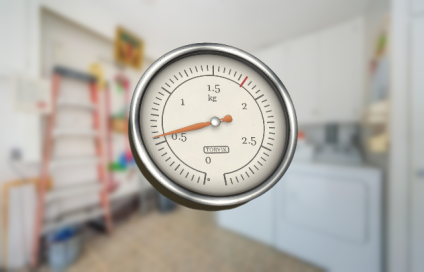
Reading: 0.55,kg
